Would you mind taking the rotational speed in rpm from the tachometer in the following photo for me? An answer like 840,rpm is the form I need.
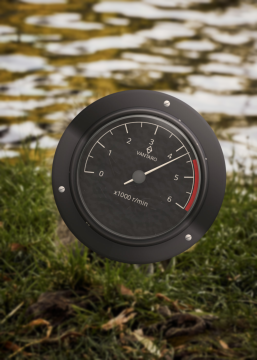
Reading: 4250,rpm
